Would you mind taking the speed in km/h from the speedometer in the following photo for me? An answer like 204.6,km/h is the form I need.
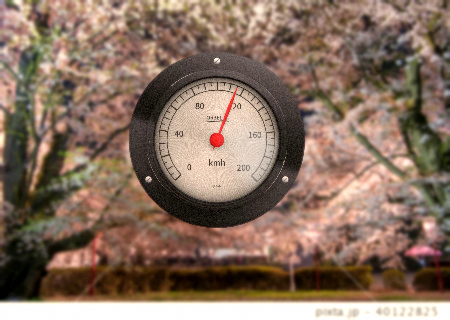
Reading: 115,km/h
